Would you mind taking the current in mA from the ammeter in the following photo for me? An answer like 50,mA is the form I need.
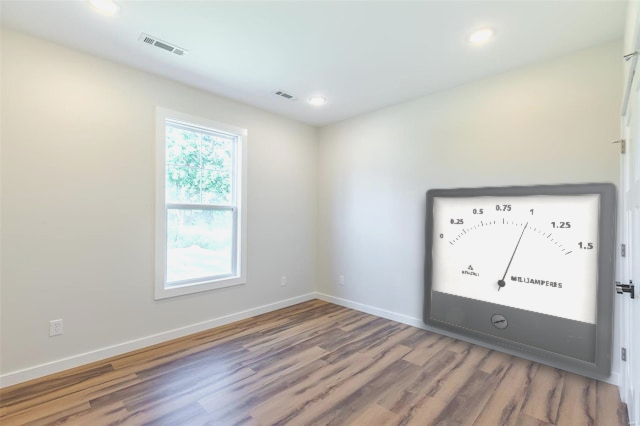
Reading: 1,mA
